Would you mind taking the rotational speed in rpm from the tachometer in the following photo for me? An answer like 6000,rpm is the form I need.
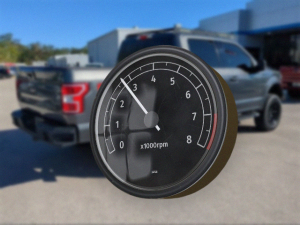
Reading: 2750,rpm
